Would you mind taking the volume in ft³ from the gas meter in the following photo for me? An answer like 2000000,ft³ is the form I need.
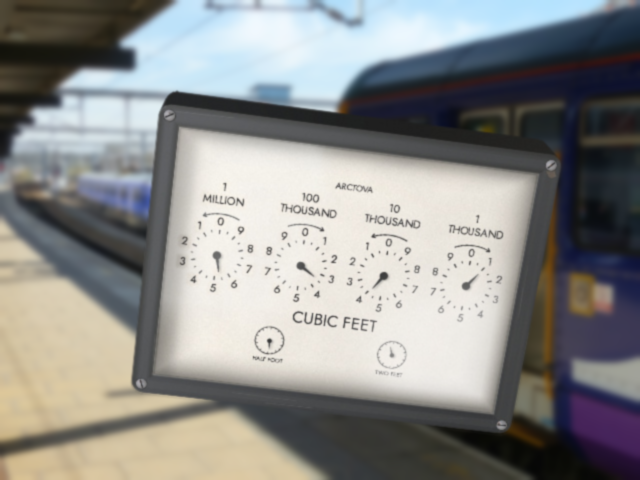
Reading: 534100,ft³
